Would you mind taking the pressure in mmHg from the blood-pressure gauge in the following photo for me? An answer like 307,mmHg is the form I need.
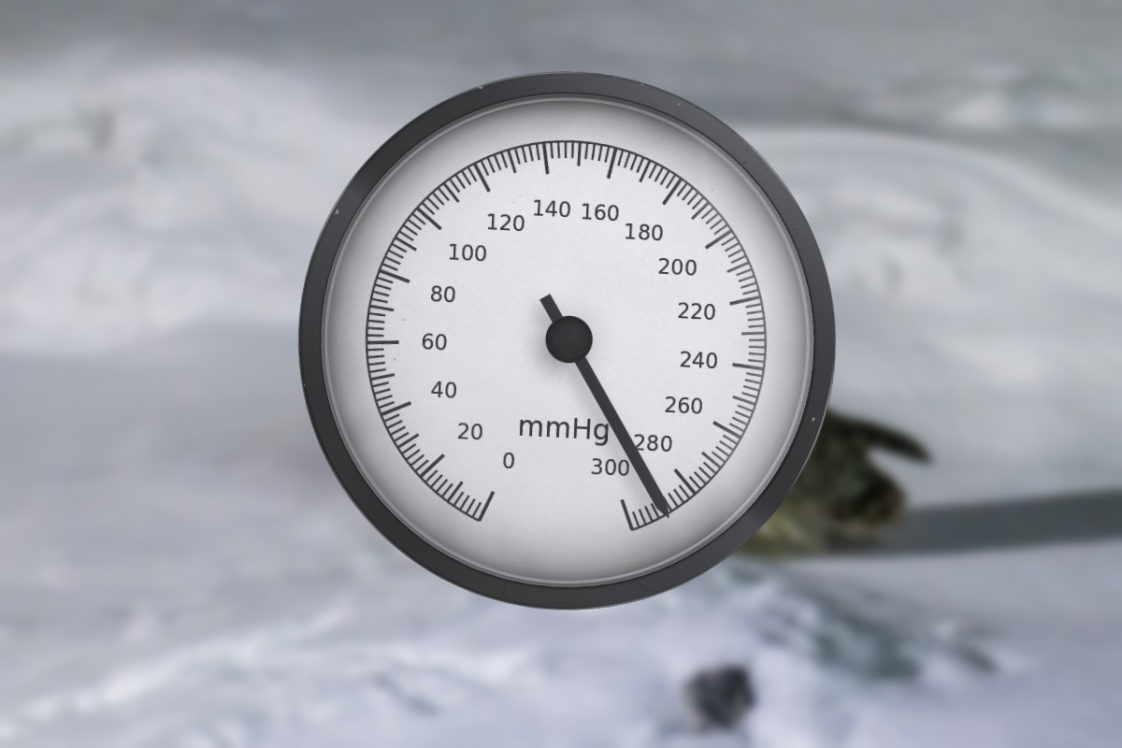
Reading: 290,mmHg
